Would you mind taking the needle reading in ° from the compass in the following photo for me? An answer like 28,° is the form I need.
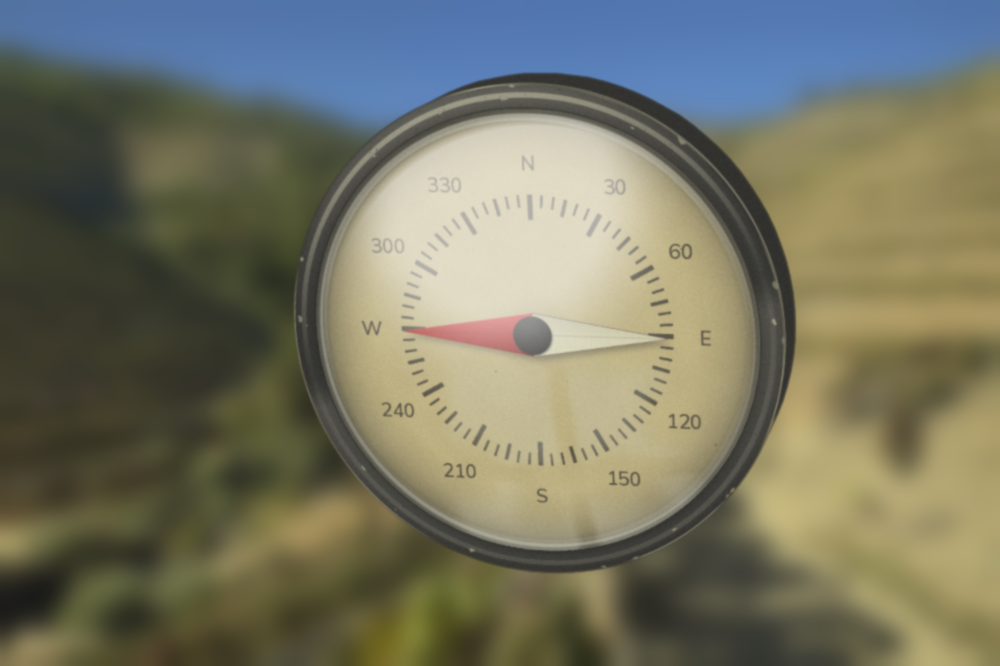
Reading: 270,°
